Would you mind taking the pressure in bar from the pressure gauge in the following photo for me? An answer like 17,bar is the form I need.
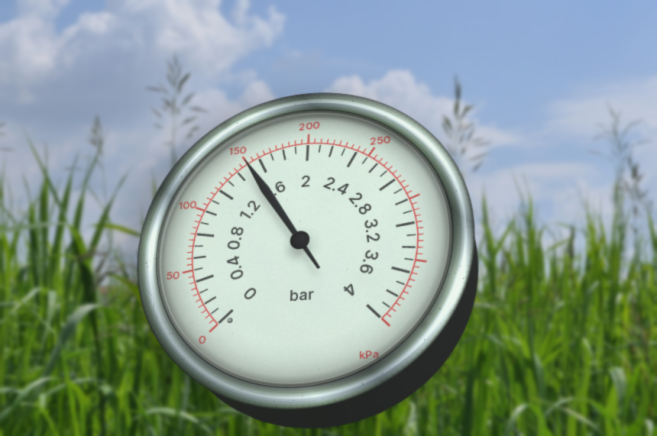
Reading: 1.5,bar
